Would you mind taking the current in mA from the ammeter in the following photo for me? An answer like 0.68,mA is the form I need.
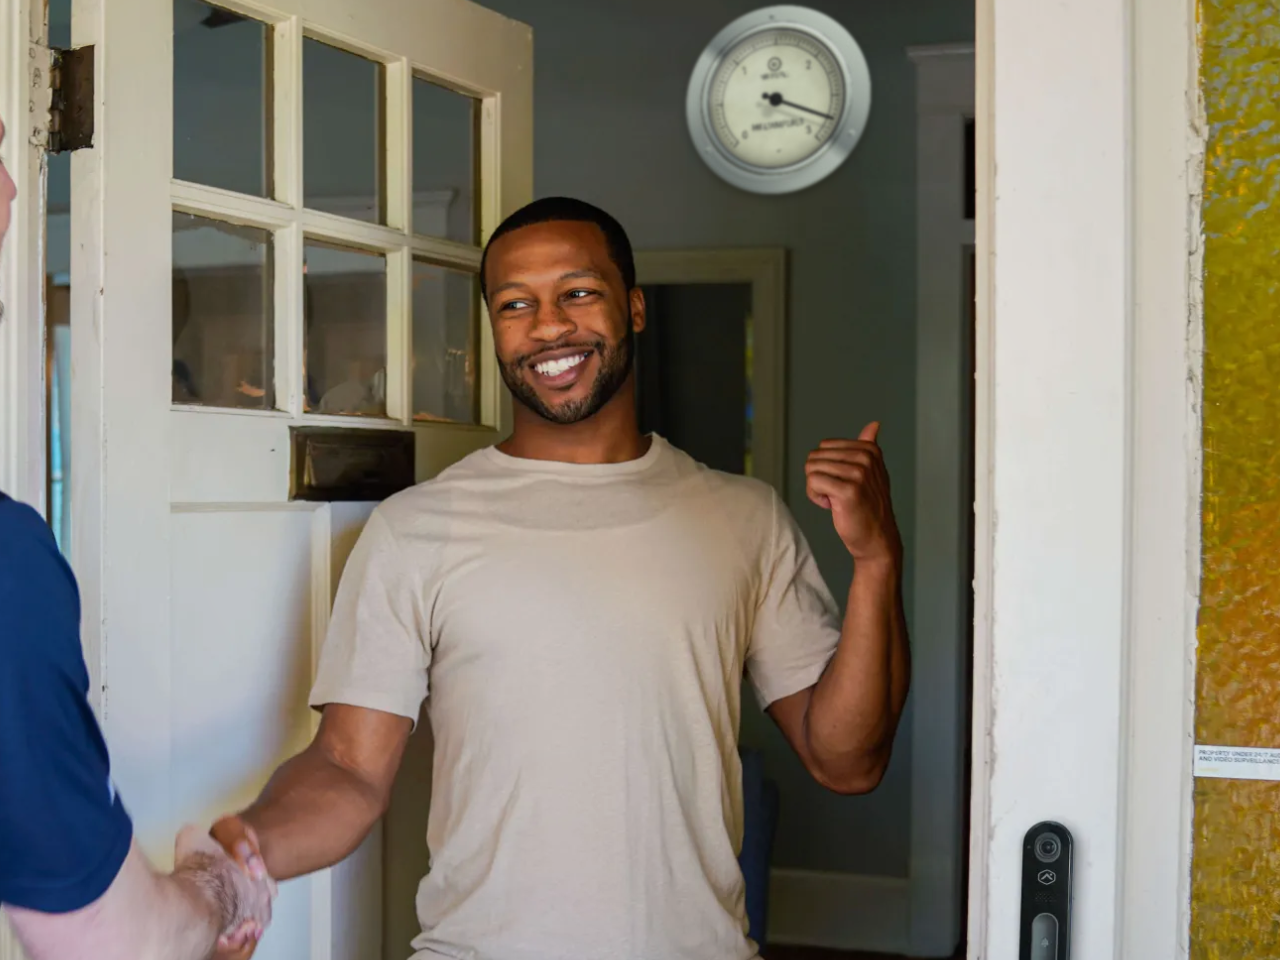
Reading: 2.75,mA
